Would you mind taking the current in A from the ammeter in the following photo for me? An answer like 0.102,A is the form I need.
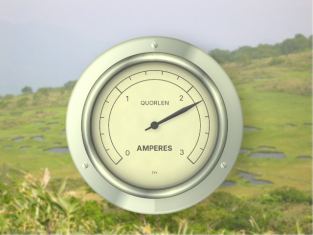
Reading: 2.2,A
